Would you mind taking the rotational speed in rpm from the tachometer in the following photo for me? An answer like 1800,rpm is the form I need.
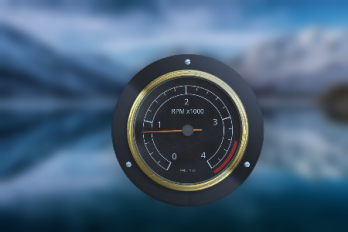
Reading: 800,rpm
